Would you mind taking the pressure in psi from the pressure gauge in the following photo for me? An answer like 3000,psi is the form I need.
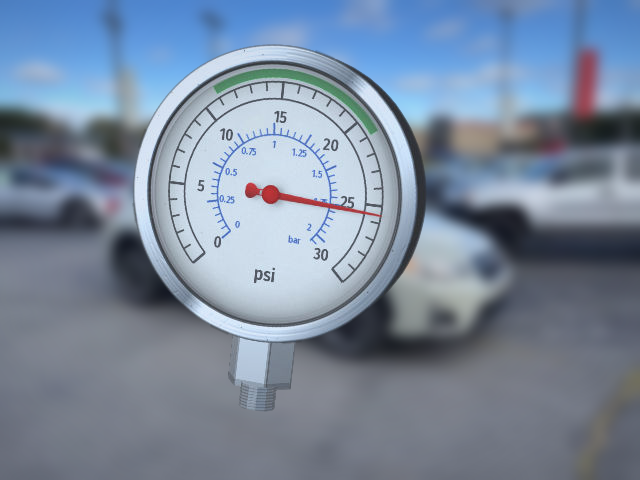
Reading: 25.5,psi
